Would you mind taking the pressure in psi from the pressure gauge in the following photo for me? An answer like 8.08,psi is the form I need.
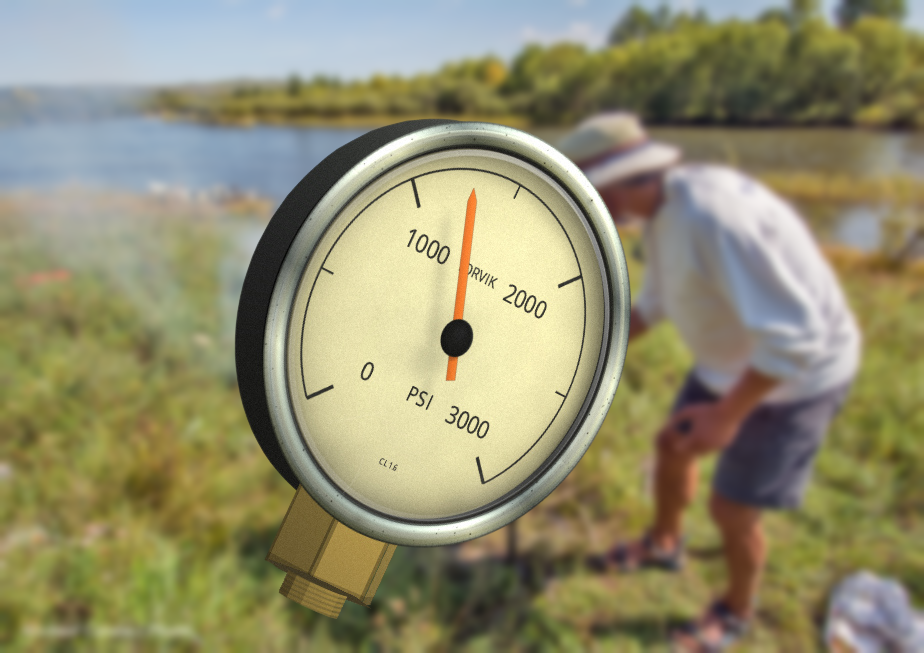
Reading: 1250,psi
